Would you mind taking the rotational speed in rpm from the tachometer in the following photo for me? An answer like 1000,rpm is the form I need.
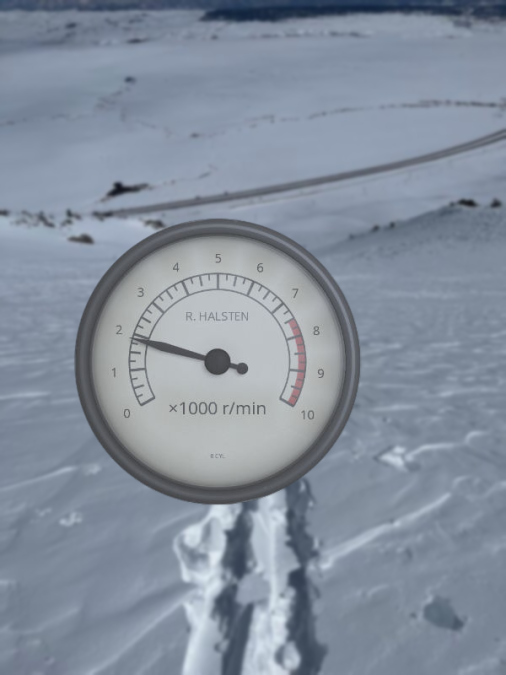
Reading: 1875,rpm
